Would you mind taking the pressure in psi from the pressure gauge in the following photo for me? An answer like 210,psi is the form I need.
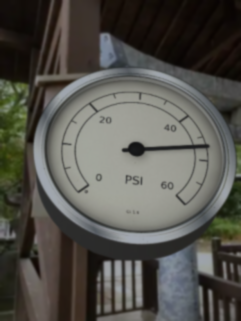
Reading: 47.5,psi
